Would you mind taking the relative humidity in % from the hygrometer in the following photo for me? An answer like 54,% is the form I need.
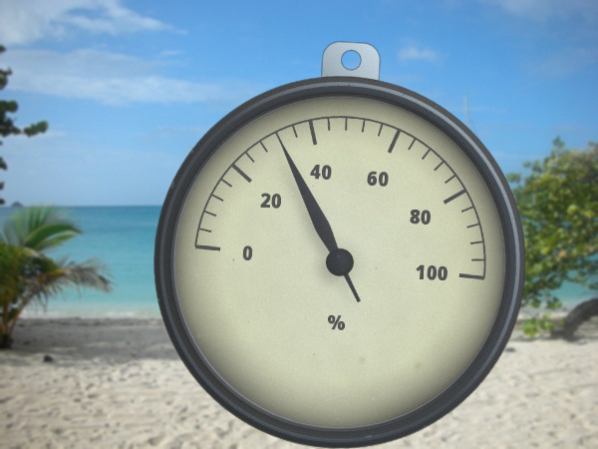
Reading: 32,%
